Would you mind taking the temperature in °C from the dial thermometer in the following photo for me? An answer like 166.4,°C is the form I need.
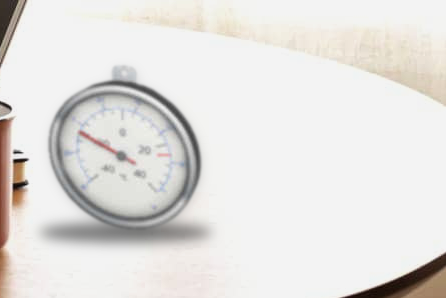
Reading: -20,°C
